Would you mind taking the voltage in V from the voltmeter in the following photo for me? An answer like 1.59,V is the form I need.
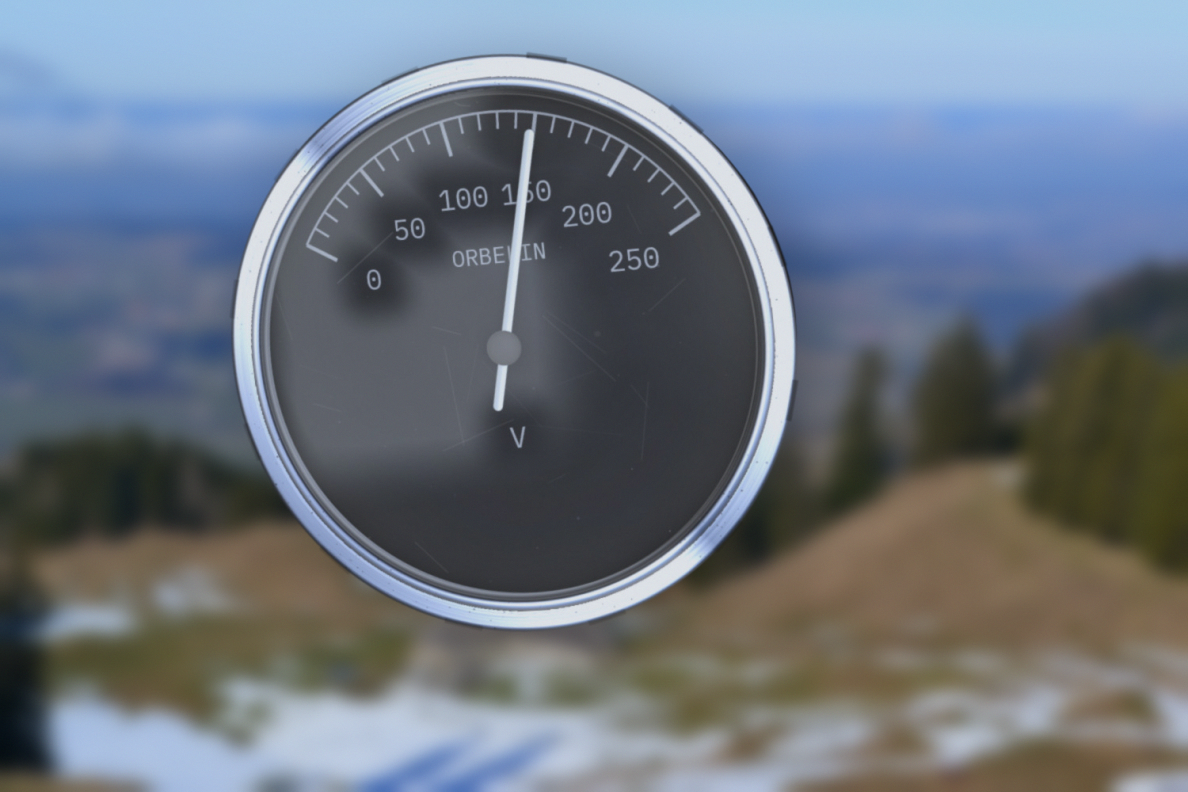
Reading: 150,V
